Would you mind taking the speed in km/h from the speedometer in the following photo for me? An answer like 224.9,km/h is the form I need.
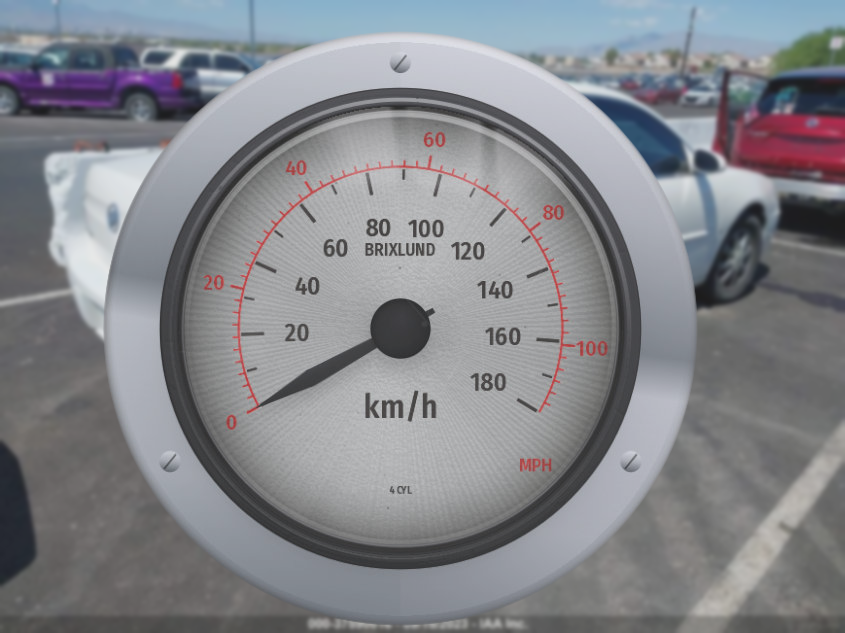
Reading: 0,km/h
